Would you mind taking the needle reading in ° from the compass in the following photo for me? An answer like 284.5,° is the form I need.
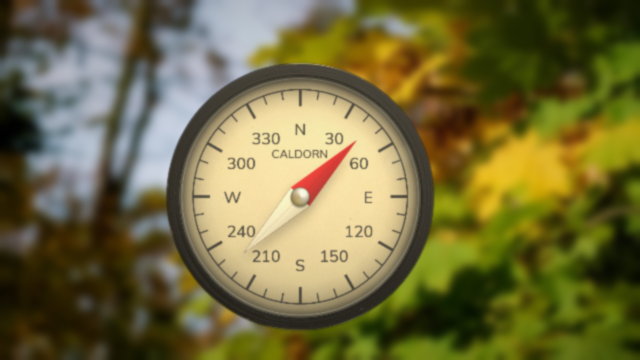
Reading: 45,°
